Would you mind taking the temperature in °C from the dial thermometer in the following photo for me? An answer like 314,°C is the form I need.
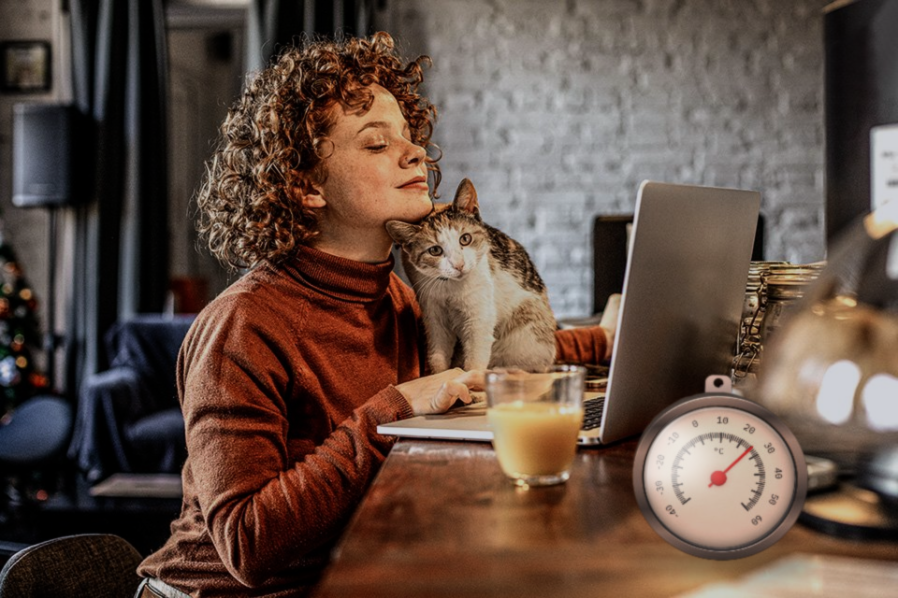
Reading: 25,°C
